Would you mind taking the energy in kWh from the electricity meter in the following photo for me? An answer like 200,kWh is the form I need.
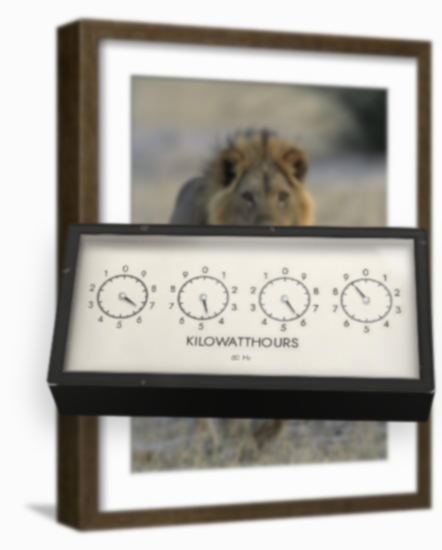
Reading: 6459,kWh
